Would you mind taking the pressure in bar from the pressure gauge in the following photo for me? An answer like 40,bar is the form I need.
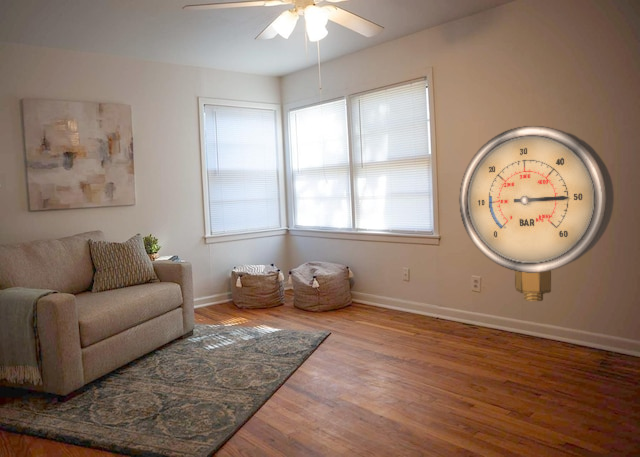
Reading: 50,bar
